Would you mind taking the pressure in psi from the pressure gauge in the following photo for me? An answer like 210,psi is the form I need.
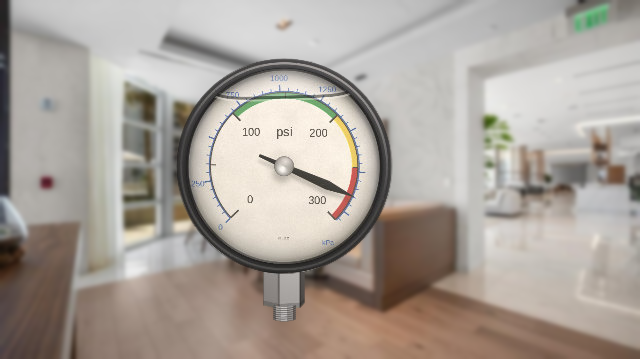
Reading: 275,psi
